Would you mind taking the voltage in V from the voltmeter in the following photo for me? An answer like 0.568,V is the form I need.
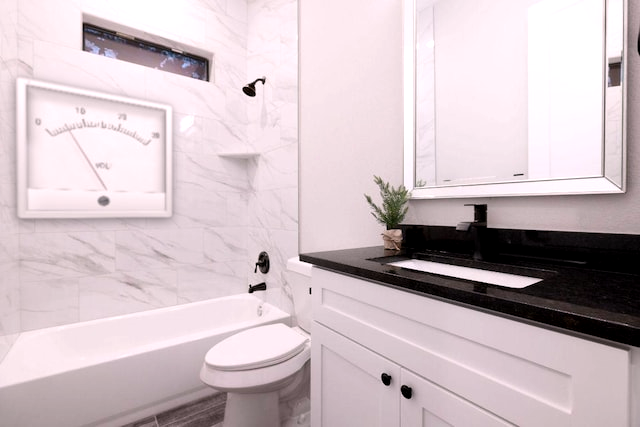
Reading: 5,V
